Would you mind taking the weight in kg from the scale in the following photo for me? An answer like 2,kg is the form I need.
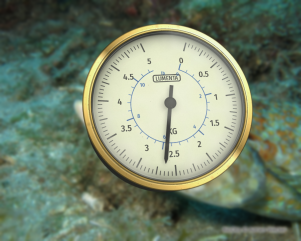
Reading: 2.65,kg
